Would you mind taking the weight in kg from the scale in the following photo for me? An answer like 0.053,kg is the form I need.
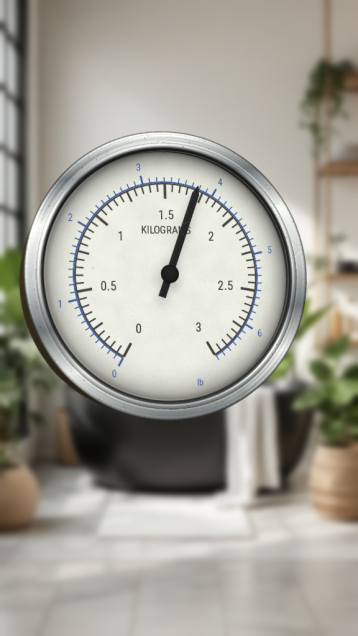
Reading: 1.7,kg
